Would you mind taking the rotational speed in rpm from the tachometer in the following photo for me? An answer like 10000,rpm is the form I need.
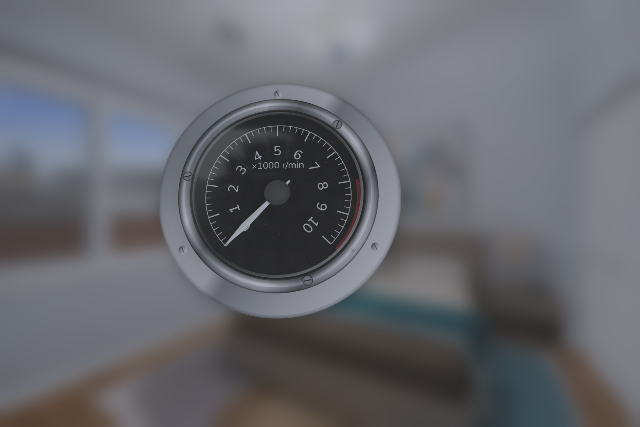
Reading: 0,rpm
